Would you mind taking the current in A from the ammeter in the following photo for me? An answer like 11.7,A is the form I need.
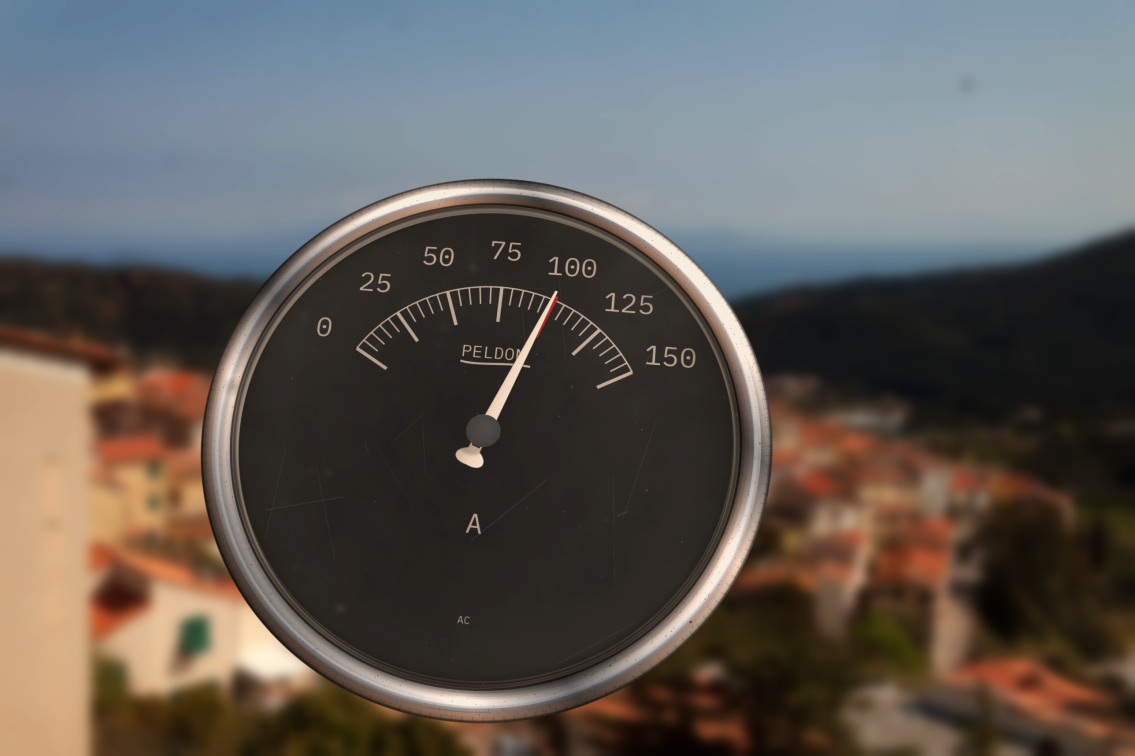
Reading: 100,A
